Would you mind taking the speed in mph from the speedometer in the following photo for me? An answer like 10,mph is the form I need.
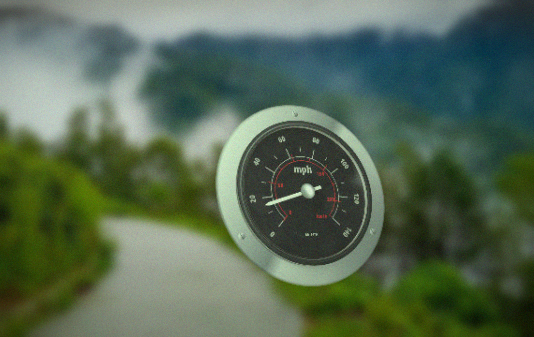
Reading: 15,mph
